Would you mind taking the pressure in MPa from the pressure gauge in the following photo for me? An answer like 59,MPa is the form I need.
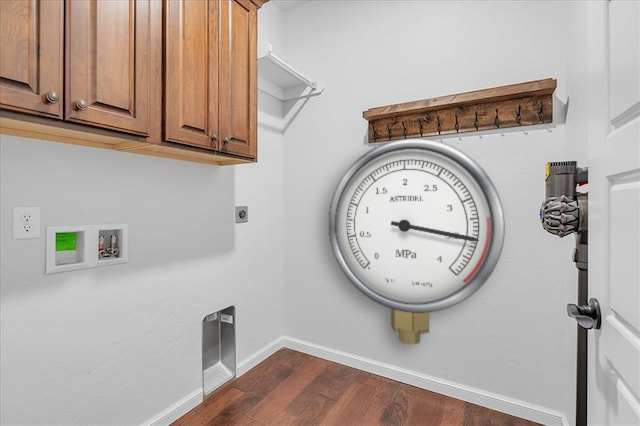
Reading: 3.5,MPa
